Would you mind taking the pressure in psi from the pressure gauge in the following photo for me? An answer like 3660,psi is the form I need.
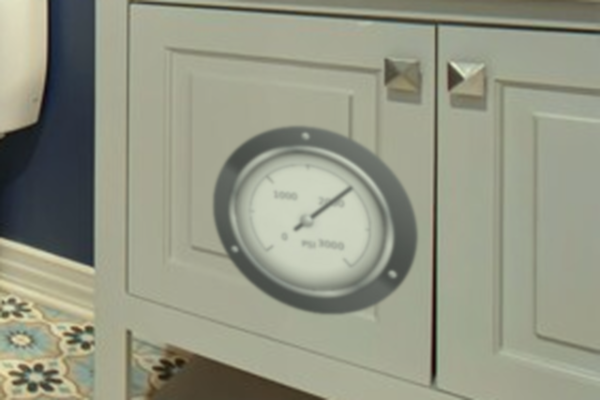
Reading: 2000,psi
